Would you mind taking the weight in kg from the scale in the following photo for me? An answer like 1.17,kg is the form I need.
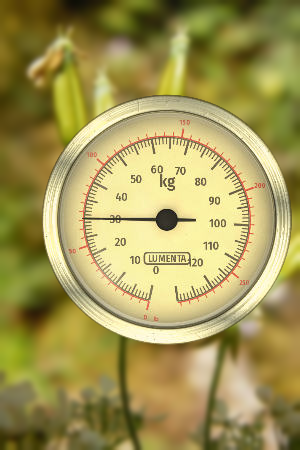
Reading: 30,kg
